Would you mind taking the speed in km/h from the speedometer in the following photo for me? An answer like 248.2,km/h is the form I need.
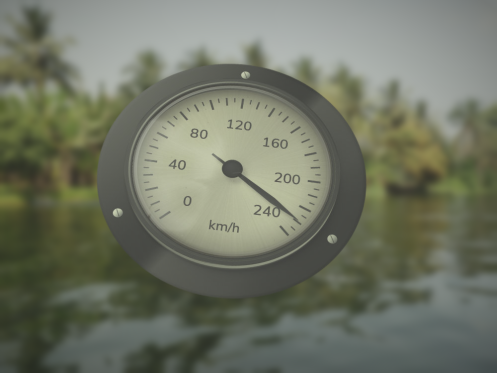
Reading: 230,km/h
